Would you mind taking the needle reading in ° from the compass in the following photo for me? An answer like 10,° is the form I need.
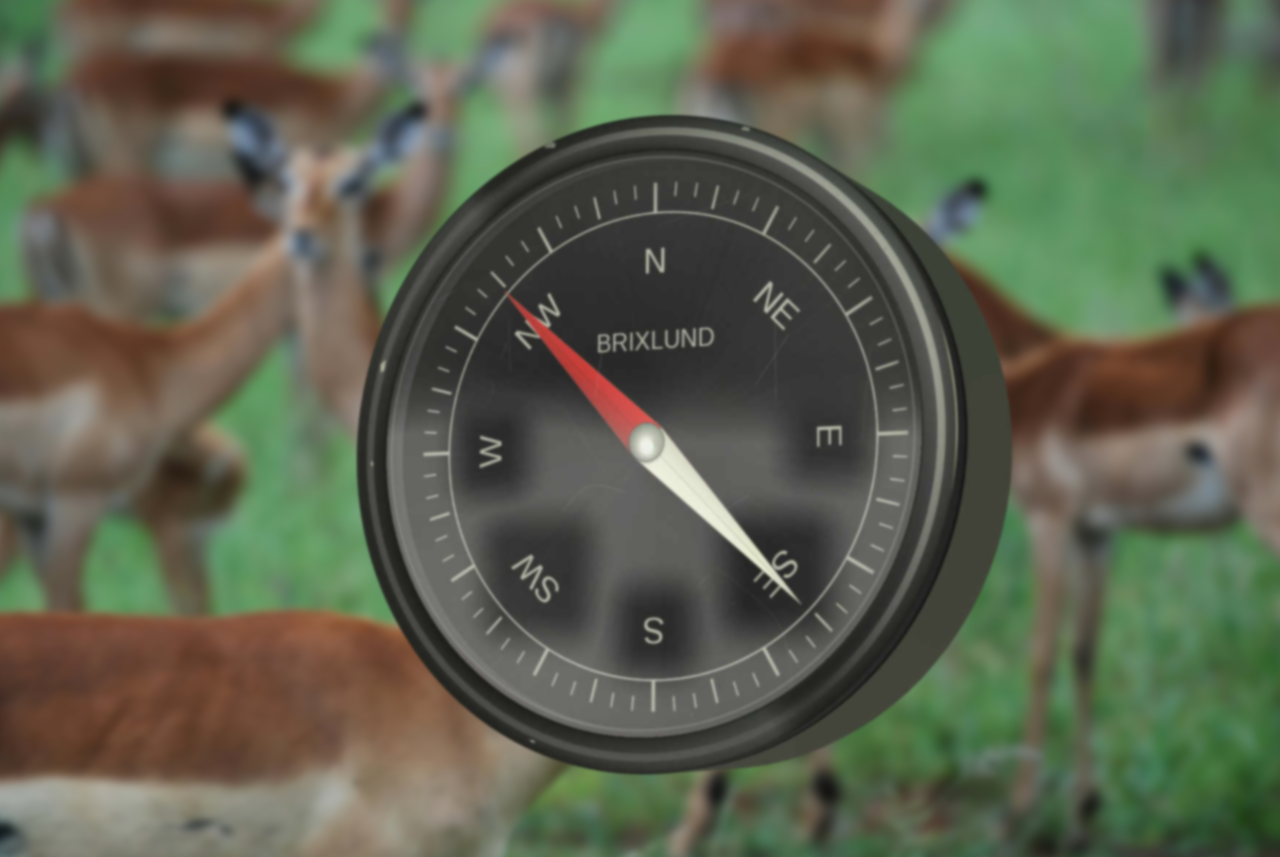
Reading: 315,°
